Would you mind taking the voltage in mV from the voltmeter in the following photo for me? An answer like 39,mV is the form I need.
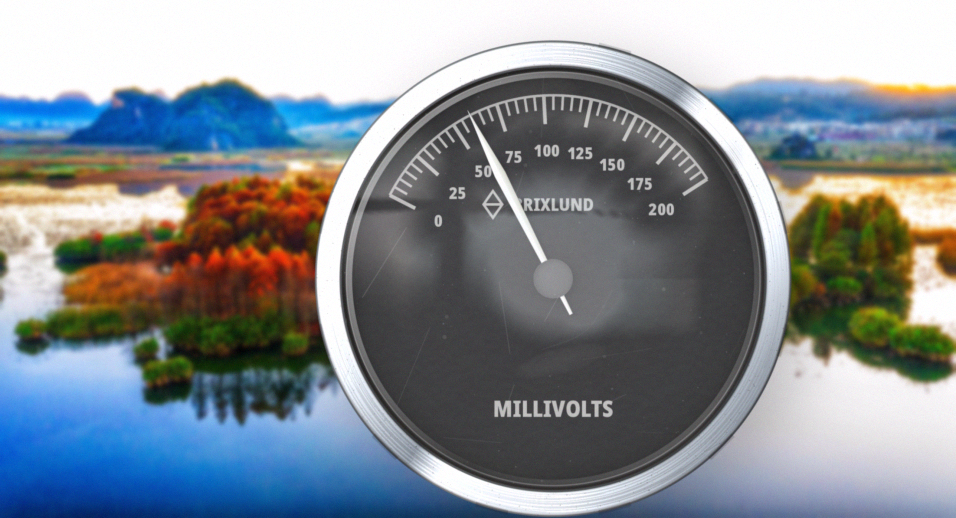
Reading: 60,mV
